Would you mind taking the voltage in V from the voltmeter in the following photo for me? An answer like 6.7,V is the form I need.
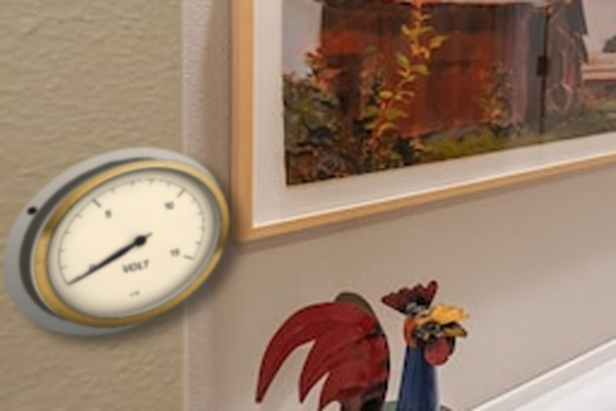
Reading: 0,V
